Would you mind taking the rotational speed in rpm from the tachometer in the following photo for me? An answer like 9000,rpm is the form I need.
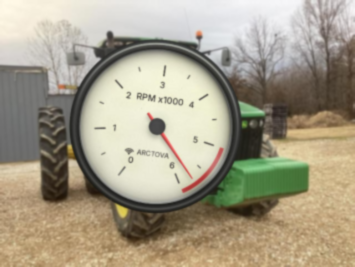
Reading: 5750,rpm
